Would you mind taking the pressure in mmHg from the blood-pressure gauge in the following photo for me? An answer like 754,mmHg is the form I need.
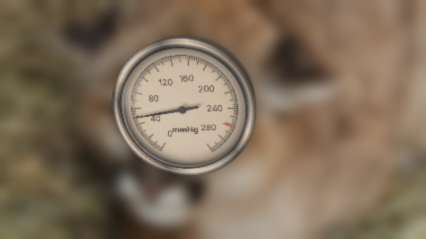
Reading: 50,mmHg
